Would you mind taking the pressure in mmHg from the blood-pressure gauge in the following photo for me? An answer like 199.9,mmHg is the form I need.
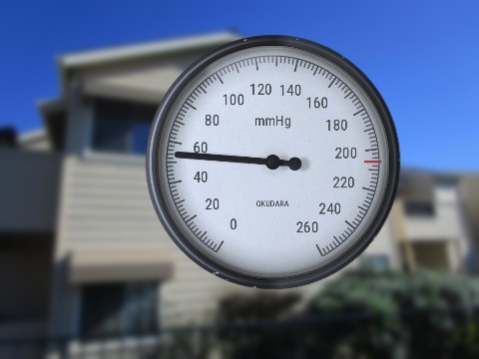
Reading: 54,mmHg
